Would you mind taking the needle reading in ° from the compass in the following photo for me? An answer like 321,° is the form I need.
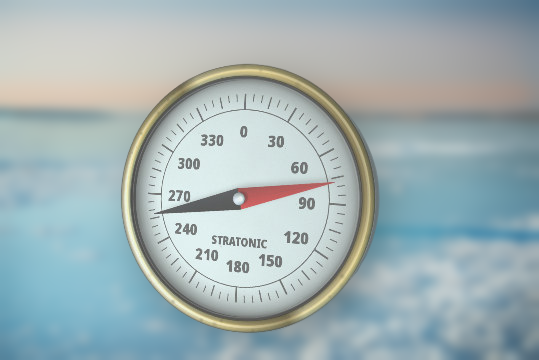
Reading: 77.5,°
